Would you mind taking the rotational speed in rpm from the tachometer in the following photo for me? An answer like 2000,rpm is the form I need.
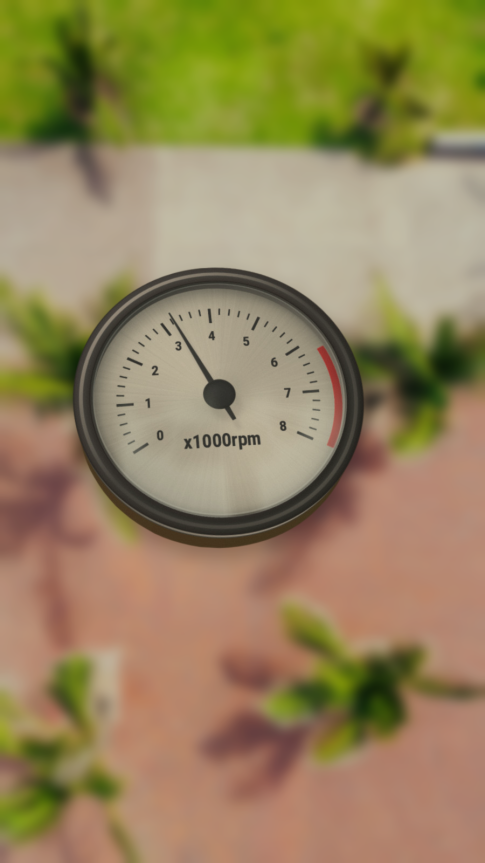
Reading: 3200,rpm
